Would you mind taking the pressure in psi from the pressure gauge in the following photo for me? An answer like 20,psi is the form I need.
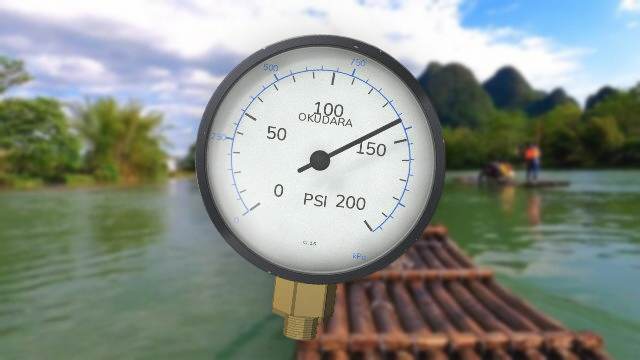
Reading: 140,psi
